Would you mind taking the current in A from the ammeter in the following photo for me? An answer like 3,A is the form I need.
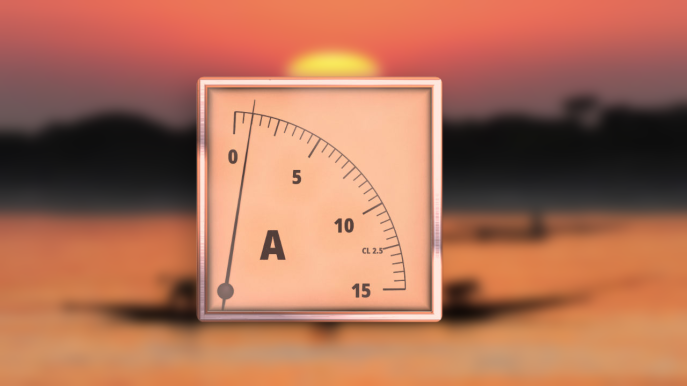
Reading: 1,A
